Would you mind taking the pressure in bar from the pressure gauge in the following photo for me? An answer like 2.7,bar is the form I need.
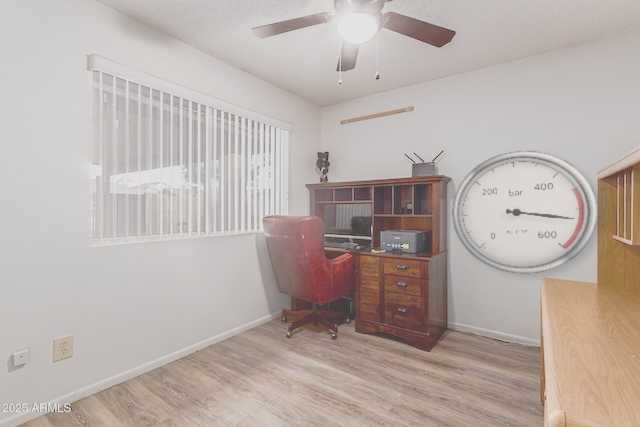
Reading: 525,bar
